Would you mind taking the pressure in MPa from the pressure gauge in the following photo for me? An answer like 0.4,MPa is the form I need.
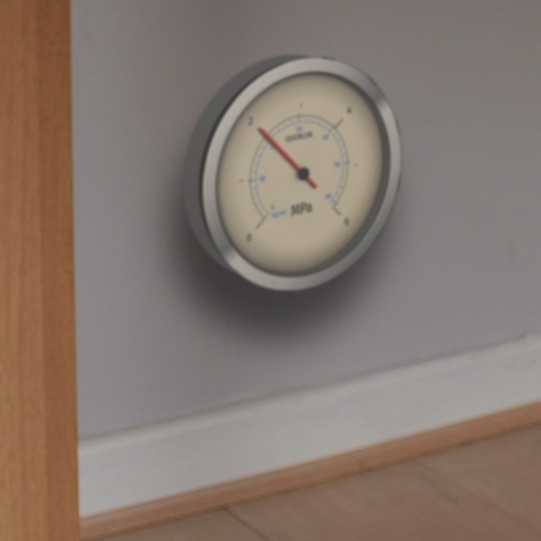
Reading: 2,MPa
